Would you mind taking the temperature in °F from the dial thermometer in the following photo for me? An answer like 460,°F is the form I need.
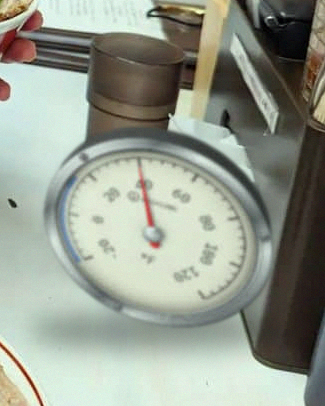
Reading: 40,°F
